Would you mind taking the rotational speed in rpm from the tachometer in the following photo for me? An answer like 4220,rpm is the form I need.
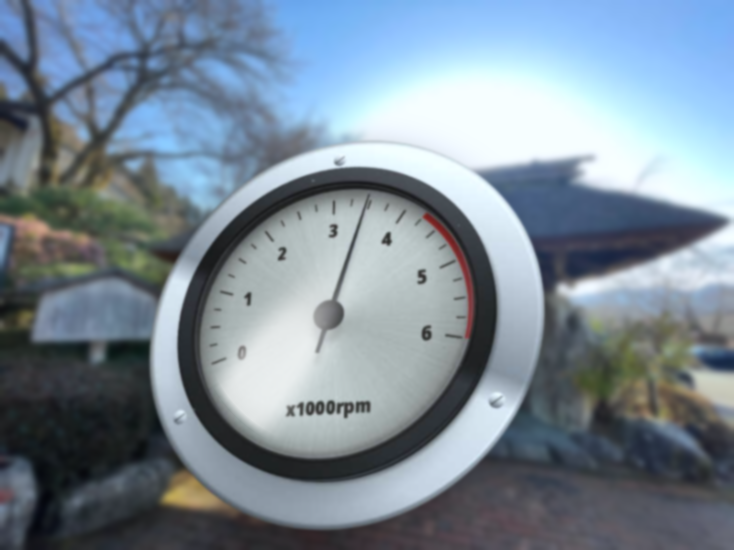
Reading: 3500,rpm
